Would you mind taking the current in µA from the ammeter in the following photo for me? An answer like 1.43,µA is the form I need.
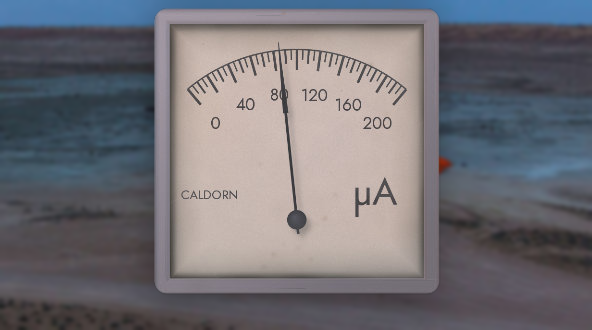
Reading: 85,µA
